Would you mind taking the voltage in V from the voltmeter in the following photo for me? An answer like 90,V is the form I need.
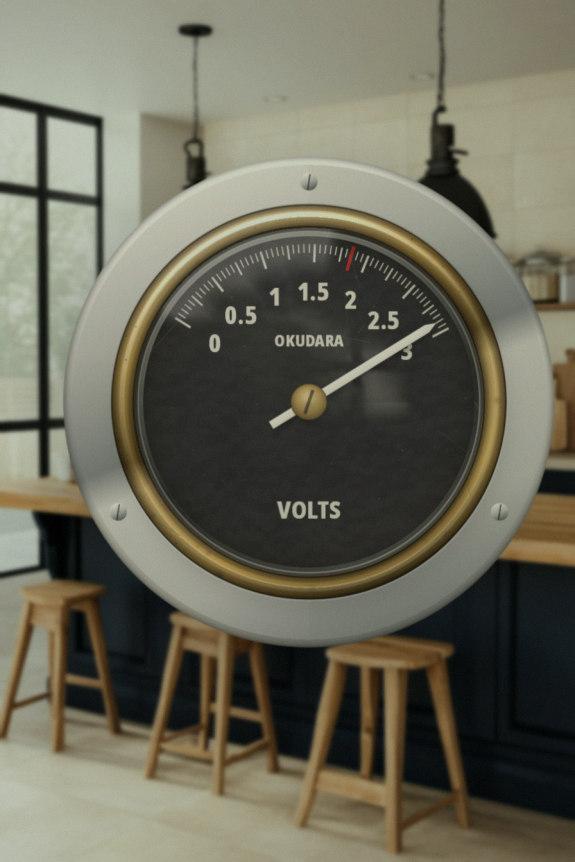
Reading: 2.9,V
